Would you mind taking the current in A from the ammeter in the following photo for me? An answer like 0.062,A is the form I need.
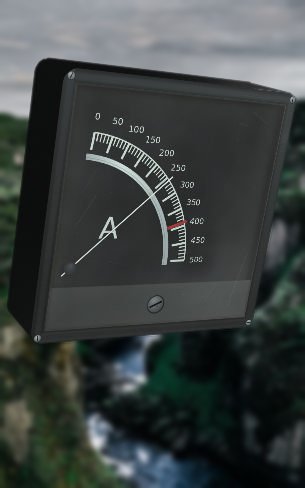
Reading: 250,A
